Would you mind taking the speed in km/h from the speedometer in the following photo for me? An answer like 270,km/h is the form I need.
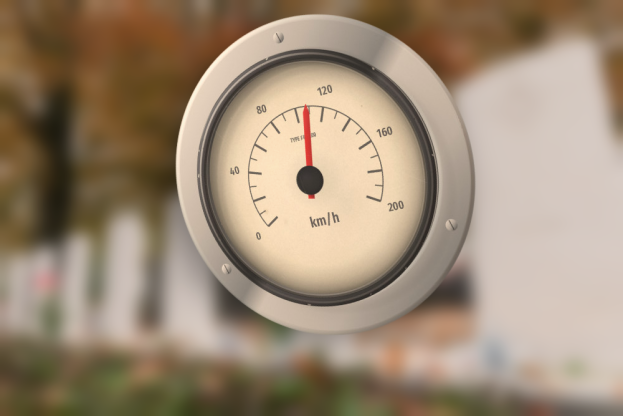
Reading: 110,km/h
